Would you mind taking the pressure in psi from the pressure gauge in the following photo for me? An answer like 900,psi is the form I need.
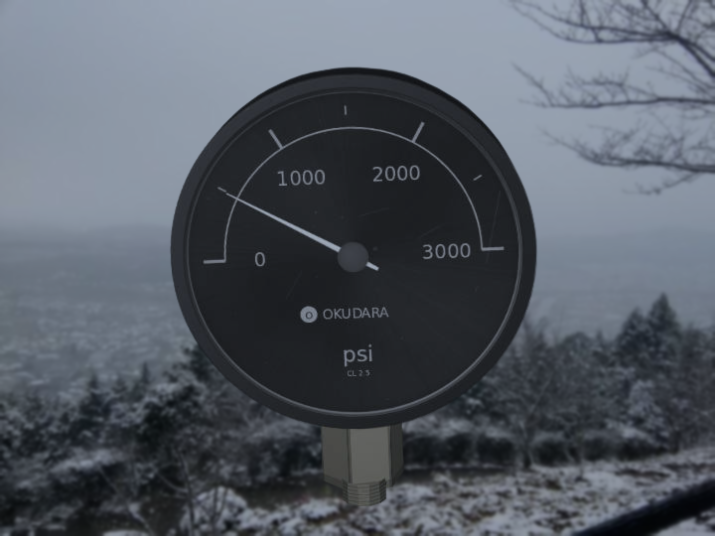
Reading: 500,psi
